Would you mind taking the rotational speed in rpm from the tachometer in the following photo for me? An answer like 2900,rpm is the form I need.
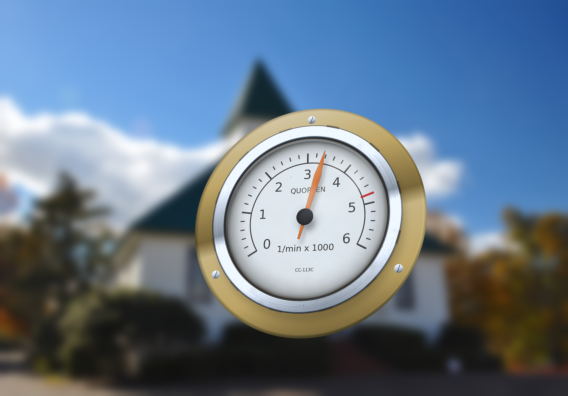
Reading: 3400,rpm
